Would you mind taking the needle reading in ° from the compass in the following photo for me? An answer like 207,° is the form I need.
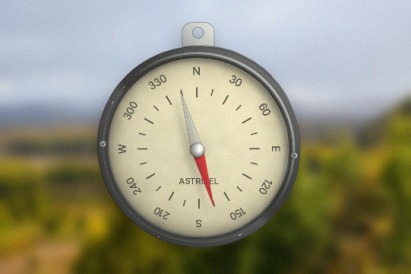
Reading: 165,°
